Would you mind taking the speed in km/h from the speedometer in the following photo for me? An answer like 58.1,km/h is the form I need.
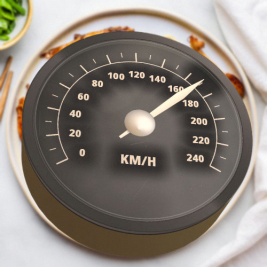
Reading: 170,km/h
